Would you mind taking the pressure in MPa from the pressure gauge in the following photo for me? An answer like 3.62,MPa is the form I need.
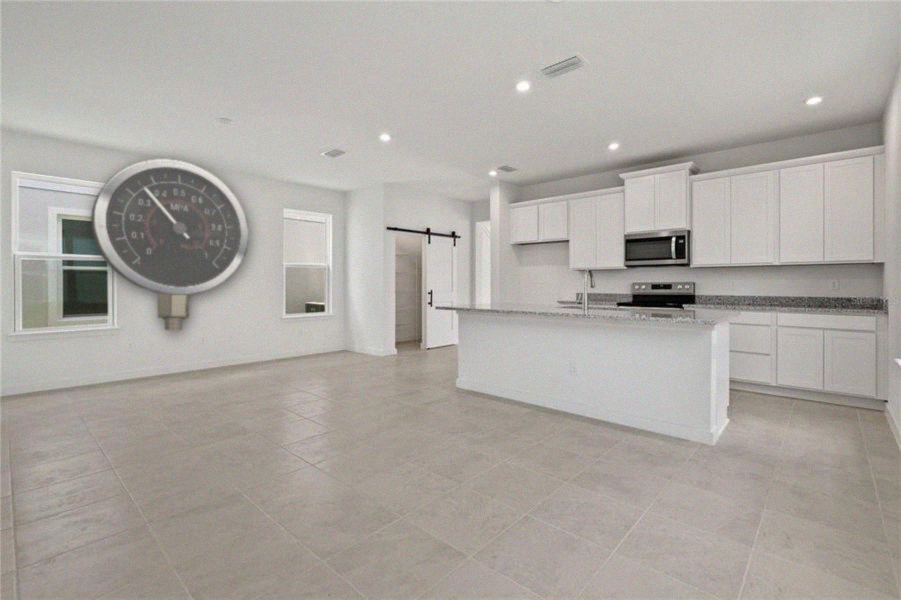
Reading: 0.35,MPa
